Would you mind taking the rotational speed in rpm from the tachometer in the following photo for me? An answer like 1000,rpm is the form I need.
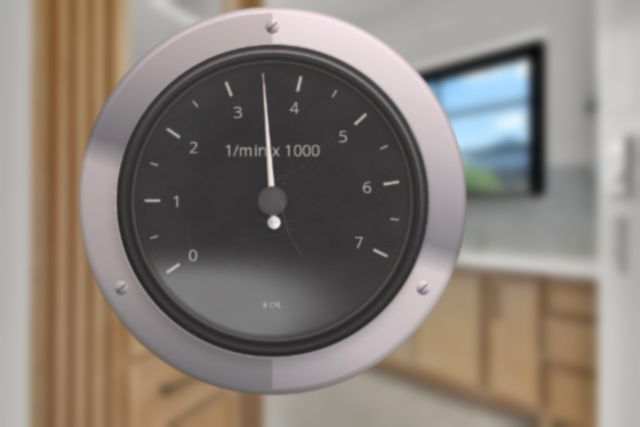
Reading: 3500,rpm
